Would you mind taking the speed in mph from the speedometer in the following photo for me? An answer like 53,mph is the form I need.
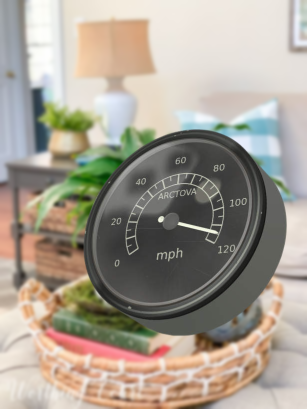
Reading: 115,mph
